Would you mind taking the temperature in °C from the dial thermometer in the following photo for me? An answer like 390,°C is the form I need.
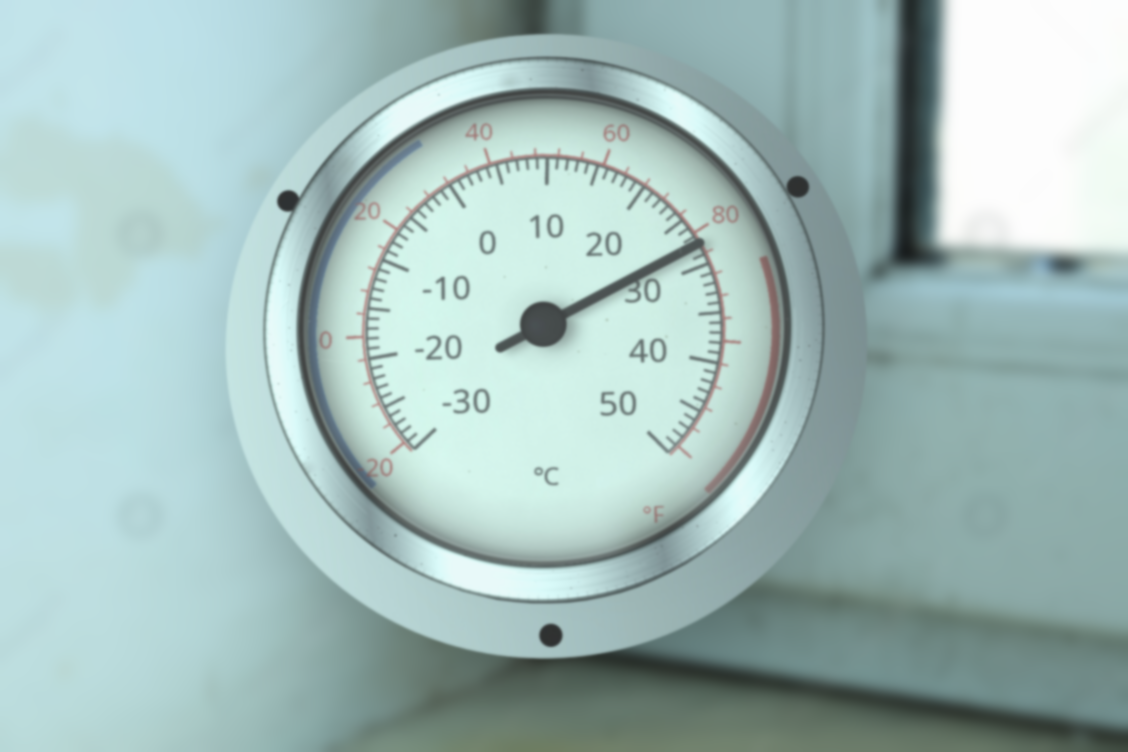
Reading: 28,°C
